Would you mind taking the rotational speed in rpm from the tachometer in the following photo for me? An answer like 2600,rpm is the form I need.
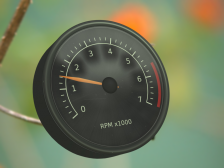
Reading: 1400,rpm
